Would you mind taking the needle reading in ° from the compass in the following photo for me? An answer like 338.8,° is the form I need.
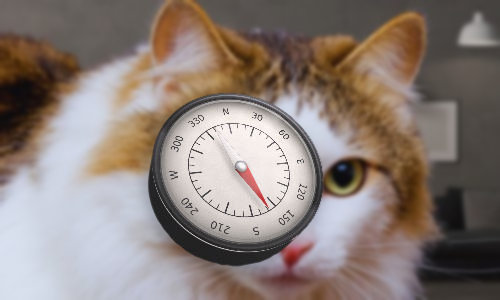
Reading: 160,°
